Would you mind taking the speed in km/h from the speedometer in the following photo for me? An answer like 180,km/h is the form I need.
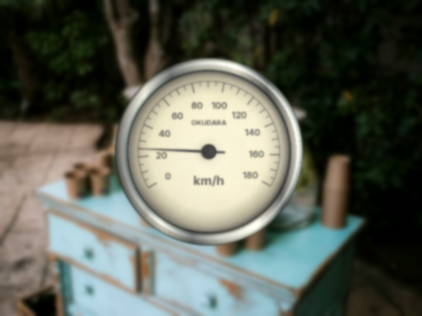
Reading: 25,km/h
